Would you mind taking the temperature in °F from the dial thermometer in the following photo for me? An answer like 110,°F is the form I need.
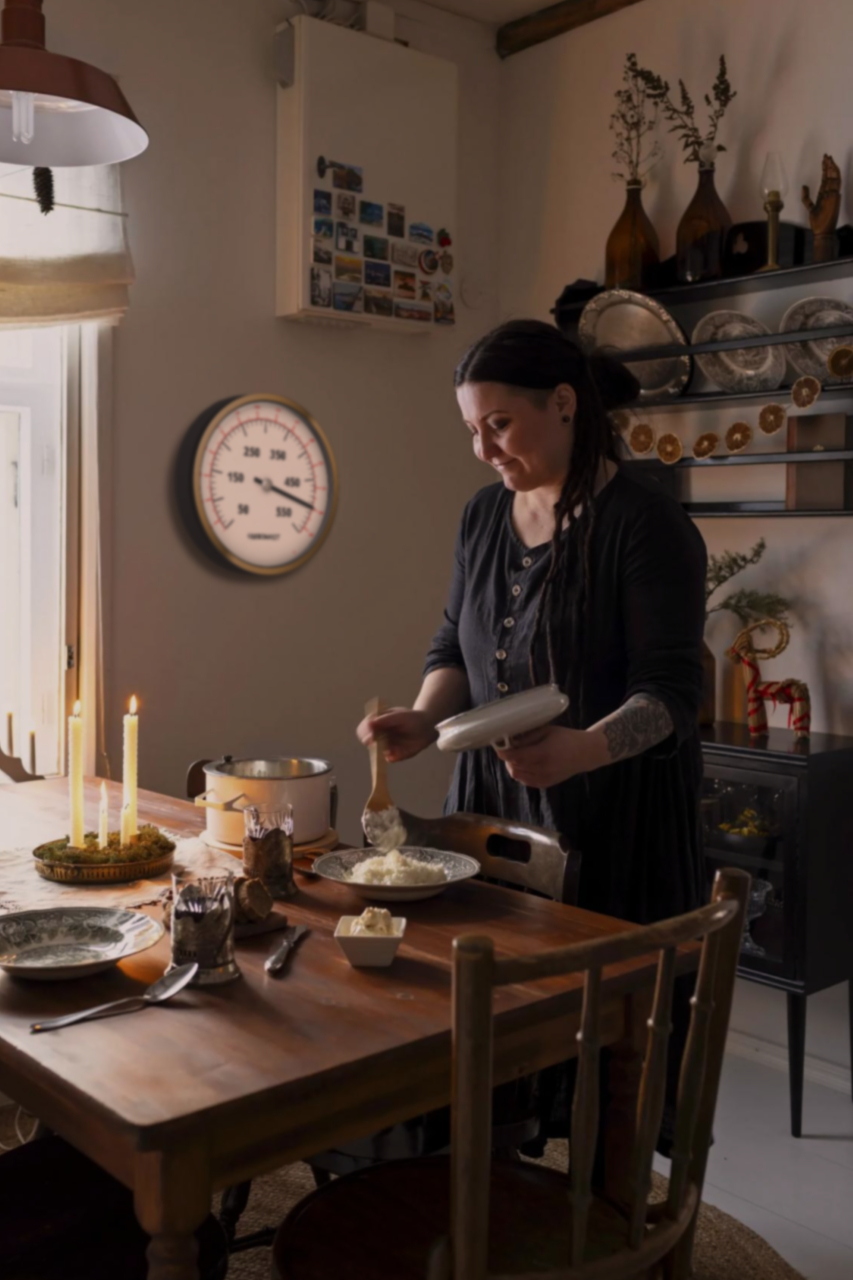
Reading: 500,°F
